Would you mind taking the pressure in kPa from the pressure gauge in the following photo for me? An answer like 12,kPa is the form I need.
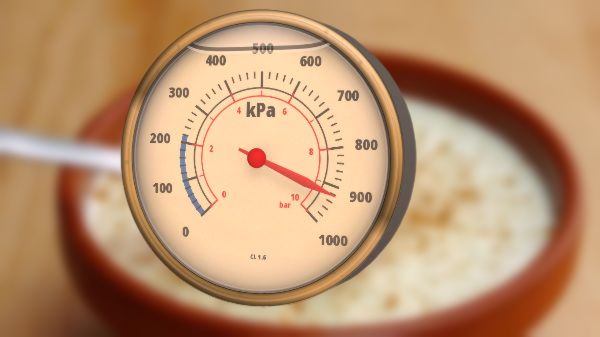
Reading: 920,kPa
